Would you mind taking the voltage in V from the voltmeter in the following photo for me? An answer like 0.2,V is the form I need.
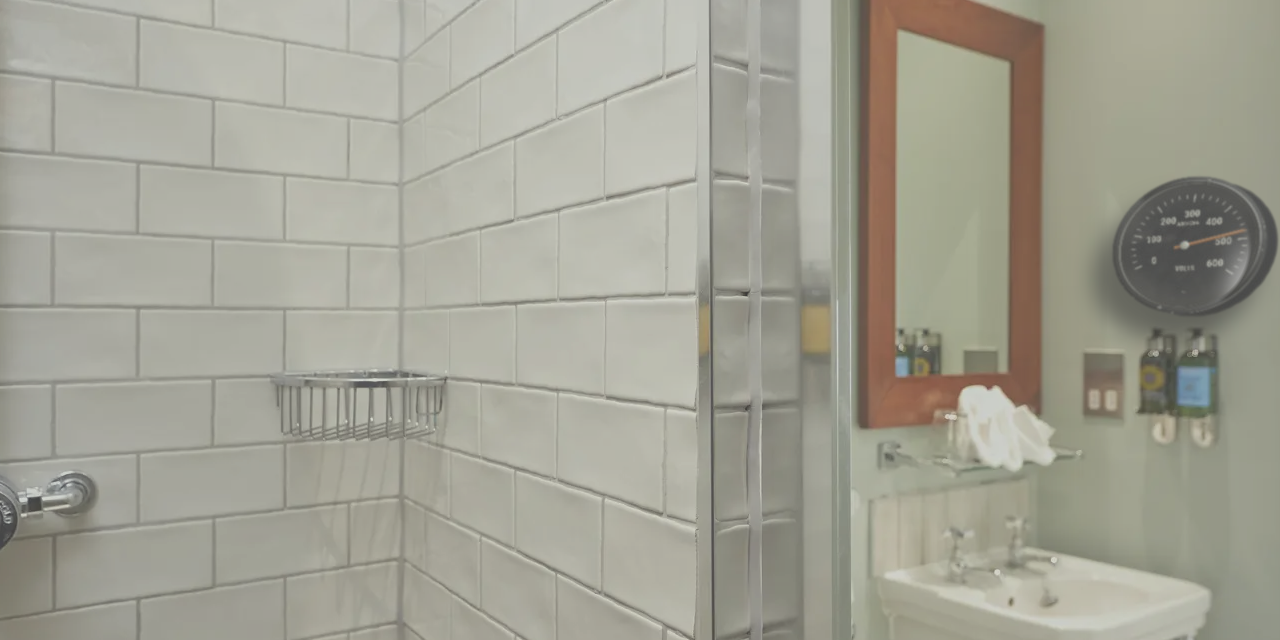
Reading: 480,V
